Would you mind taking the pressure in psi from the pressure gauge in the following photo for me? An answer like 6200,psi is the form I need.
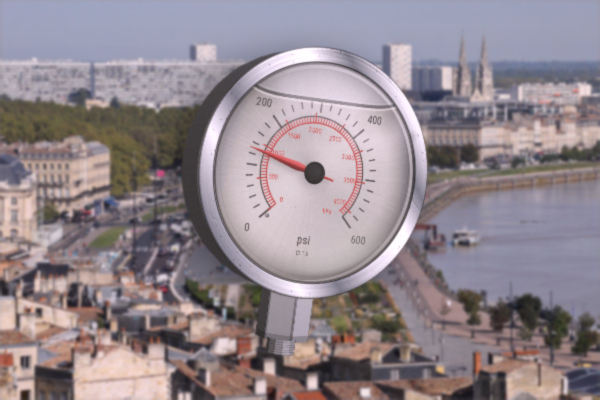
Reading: 130,psi
